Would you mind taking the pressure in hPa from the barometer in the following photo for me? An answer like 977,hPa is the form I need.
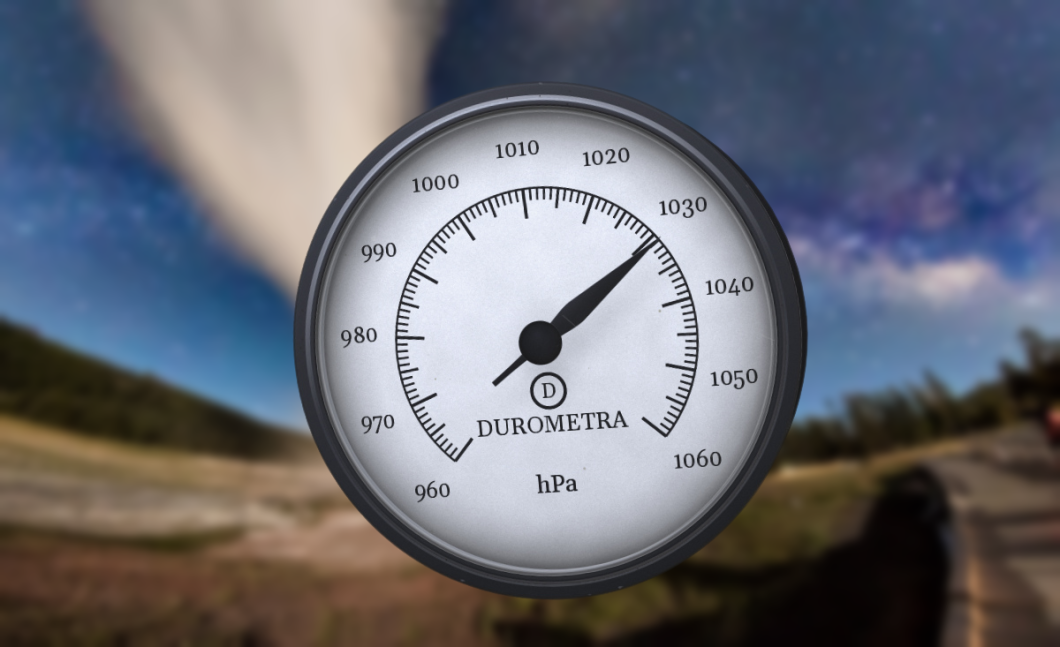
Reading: 1031,hPa
